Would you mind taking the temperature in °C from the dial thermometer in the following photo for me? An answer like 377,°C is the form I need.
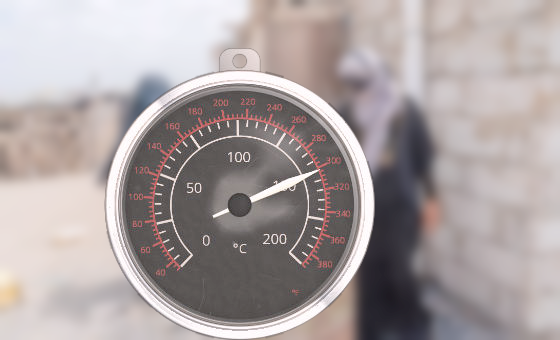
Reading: 150,°C
